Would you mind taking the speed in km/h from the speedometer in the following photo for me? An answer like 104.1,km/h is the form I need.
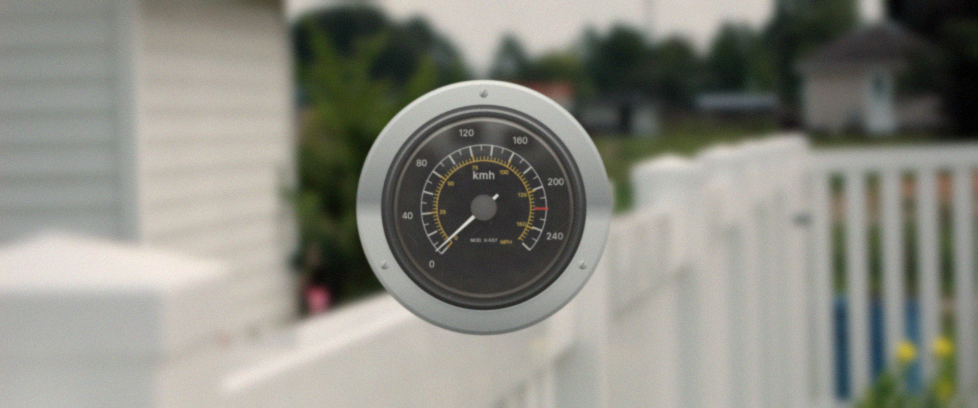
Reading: 5,km/h
